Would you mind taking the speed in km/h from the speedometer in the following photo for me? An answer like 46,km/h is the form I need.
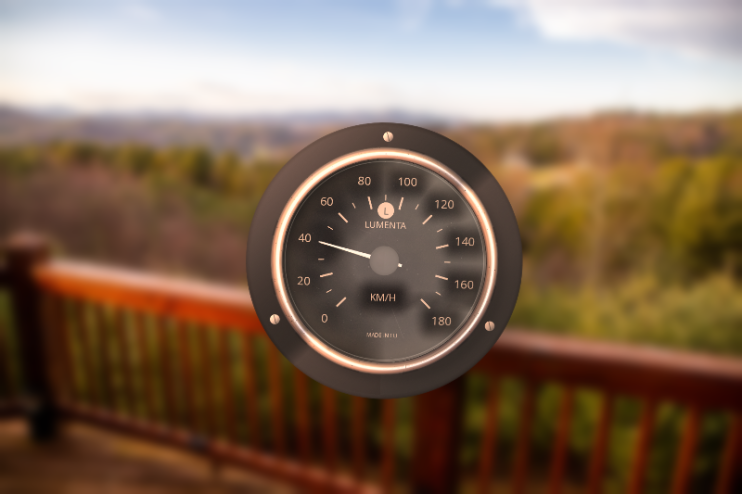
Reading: 40,km/h
